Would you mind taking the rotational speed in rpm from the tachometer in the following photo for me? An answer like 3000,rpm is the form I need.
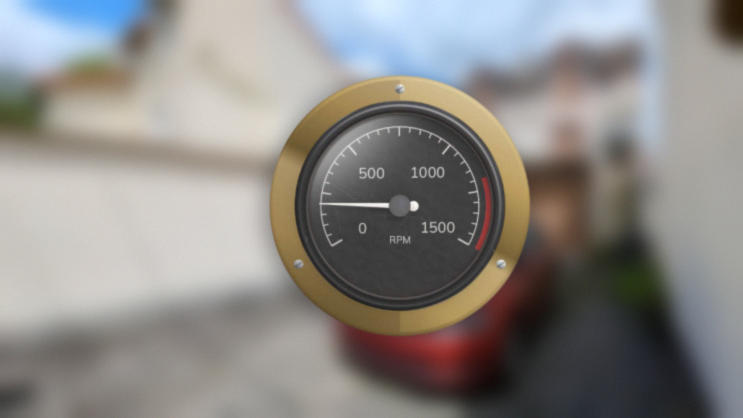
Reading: 200,rpm
